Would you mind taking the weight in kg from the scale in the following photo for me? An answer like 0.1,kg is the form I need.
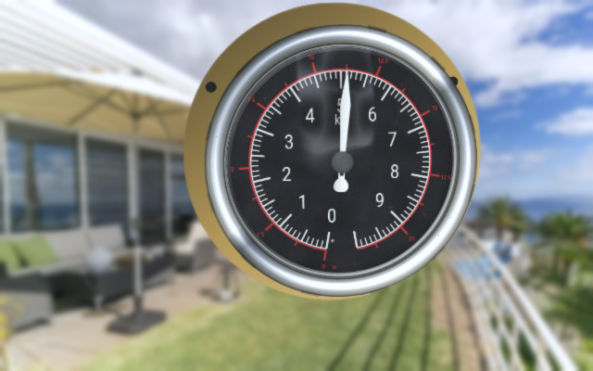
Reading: 5.1,kg
